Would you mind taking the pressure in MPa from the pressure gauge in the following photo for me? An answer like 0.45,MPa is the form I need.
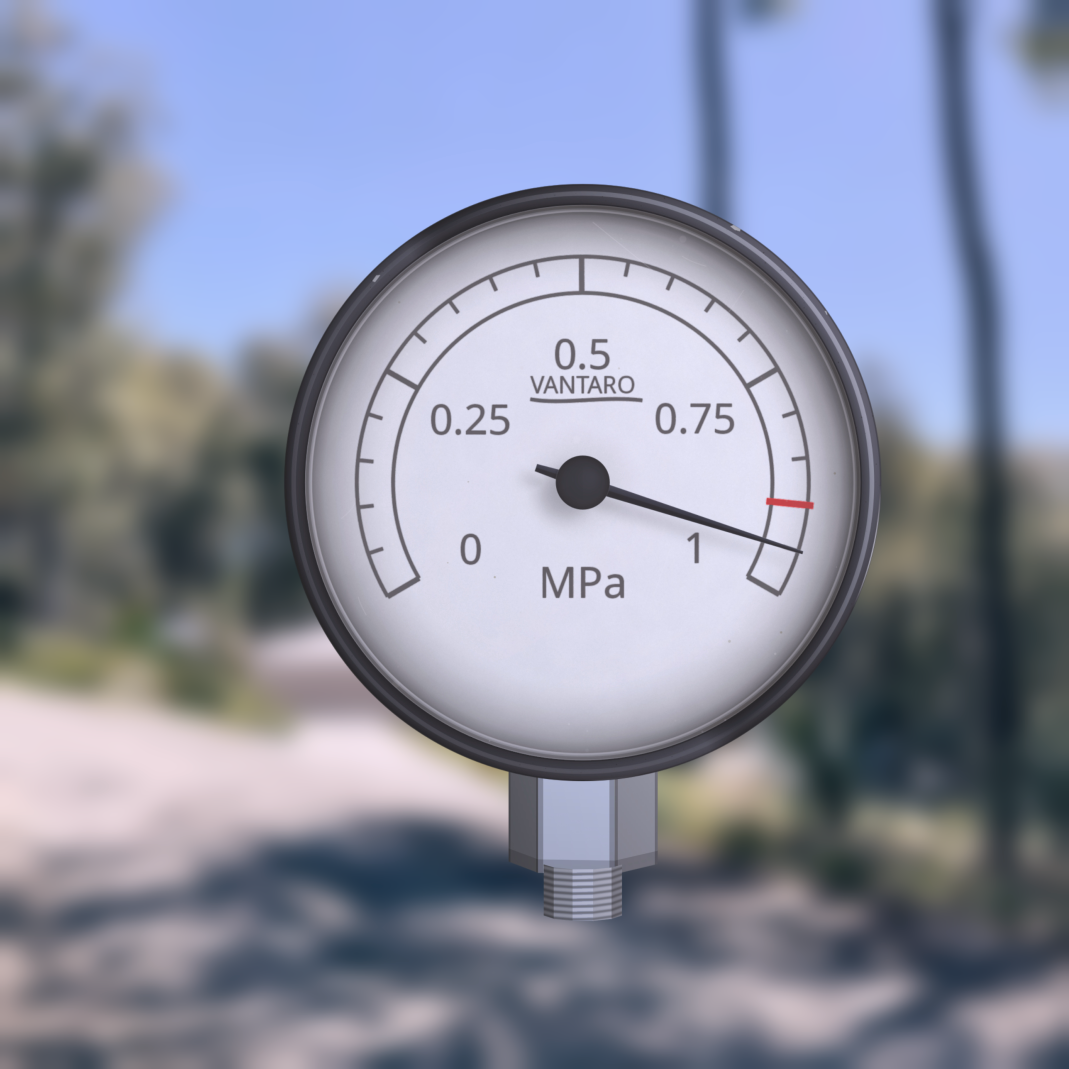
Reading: 0.95,MPa
